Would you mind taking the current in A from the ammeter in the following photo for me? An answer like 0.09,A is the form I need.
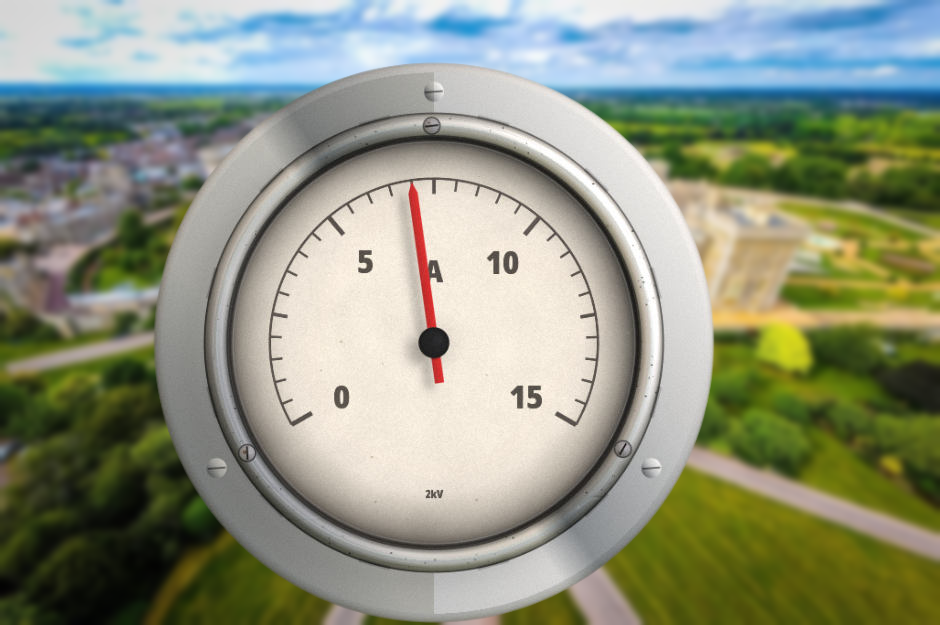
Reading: 7,A
